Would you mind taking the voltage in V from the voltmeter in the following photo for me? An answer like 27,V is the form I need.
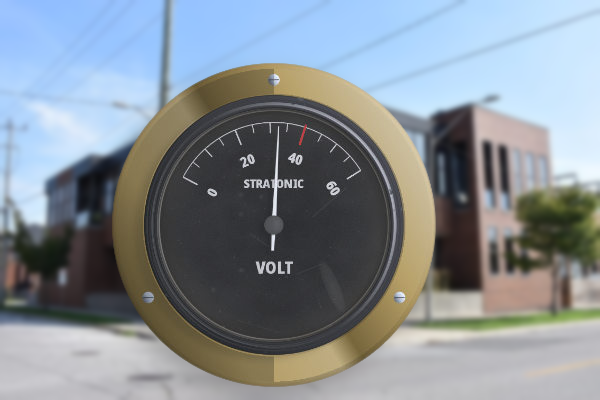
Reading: 32.5,V
